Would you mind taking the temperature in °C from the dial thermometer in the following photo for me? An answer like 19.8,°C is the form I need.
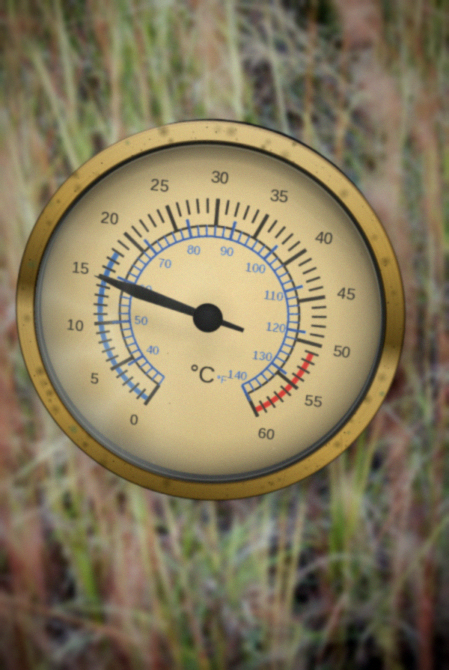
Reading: 15,°C
